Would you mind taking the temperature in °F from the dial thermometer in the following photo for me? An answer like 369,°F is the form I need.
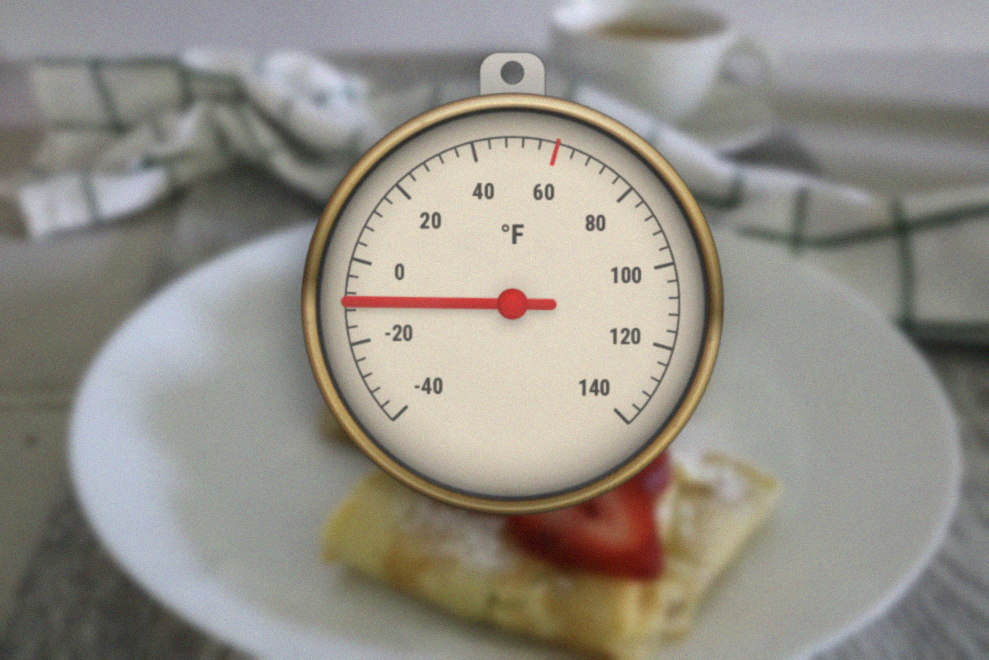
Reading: -10,°F
